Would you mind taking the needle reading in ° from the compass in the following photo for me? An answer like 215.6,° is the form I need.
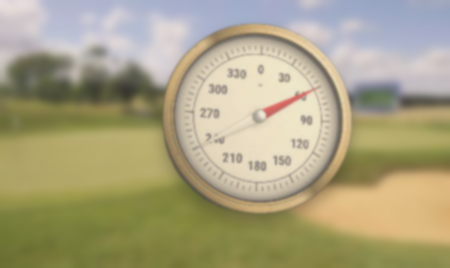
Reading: 60,°
